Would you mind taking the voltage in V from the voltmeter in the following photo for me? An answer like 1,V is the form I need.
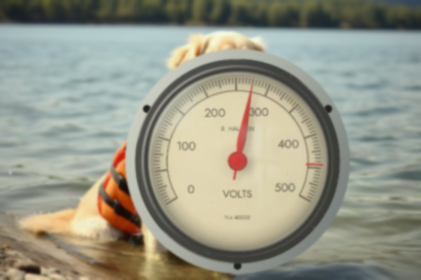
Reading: 275,V
